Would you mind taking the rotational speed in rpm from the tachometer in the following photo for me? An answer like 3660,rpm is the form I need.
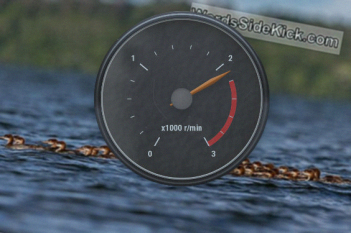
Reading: 2100,rpm
